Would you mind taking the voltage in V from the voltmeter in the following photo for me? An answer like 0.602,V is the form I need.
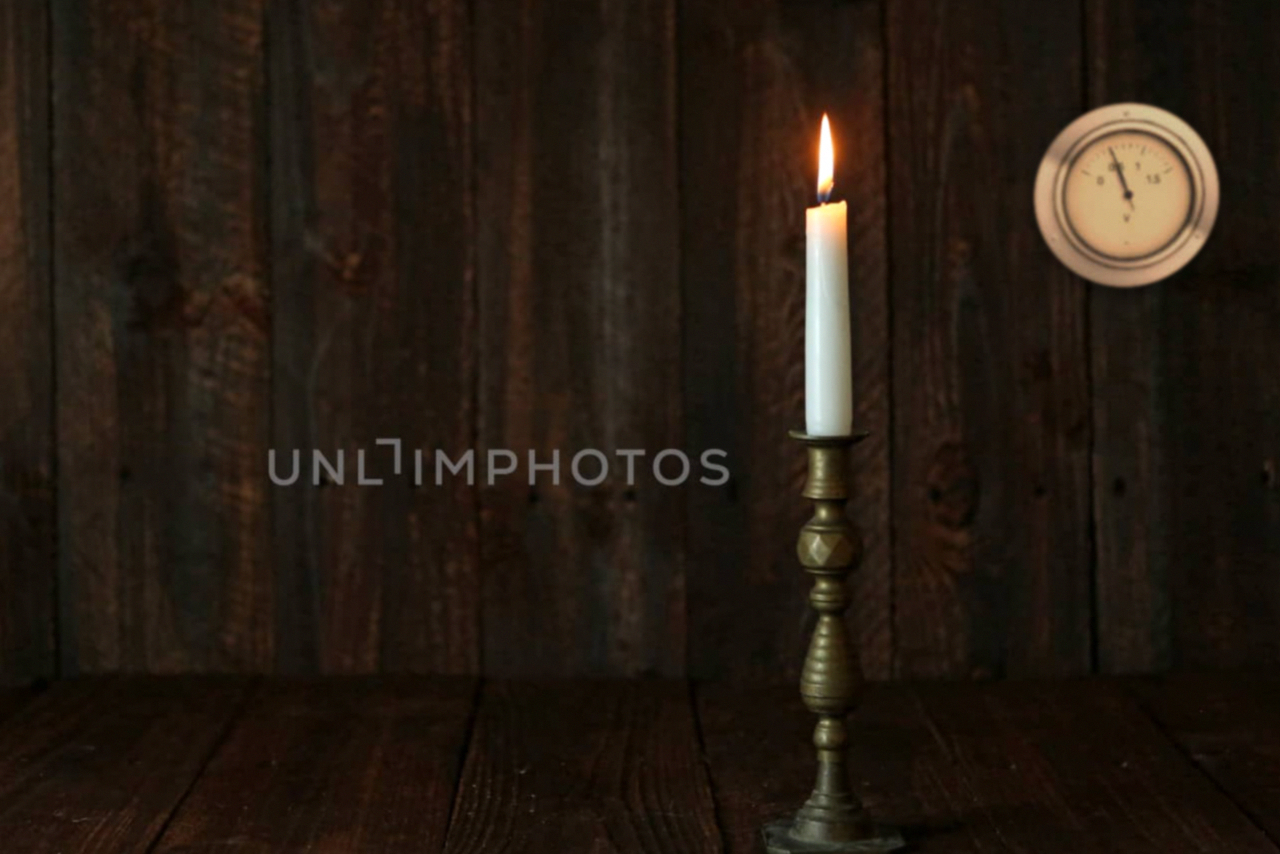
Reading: 0.5,V
